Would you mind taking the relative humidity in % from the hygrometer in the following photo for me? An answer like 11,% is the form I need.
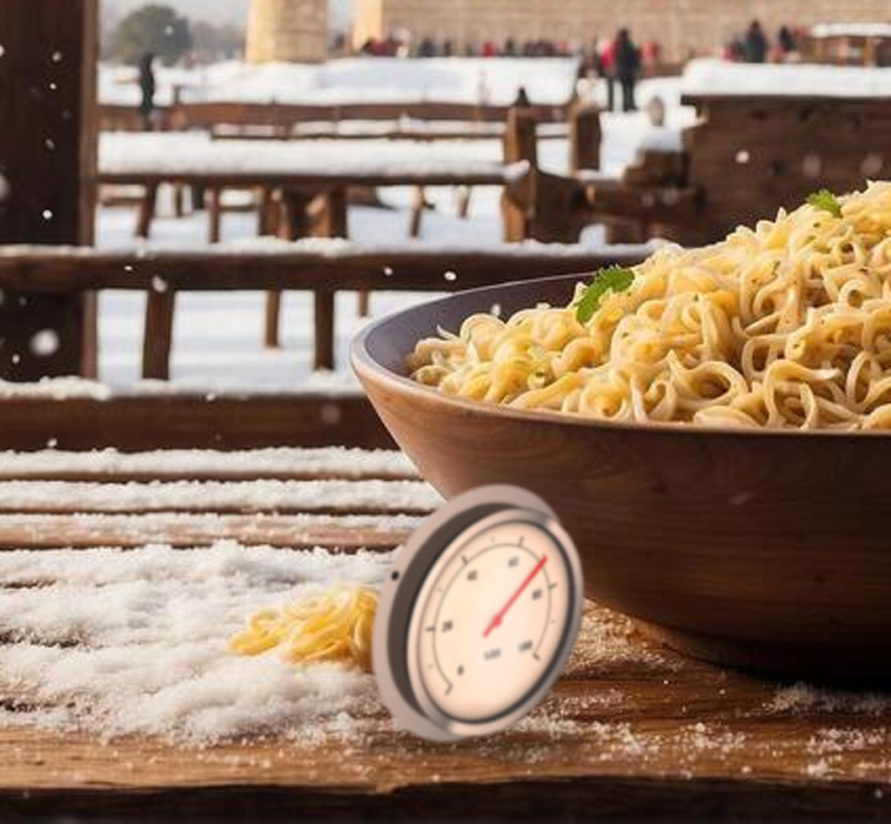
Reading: 70,%
